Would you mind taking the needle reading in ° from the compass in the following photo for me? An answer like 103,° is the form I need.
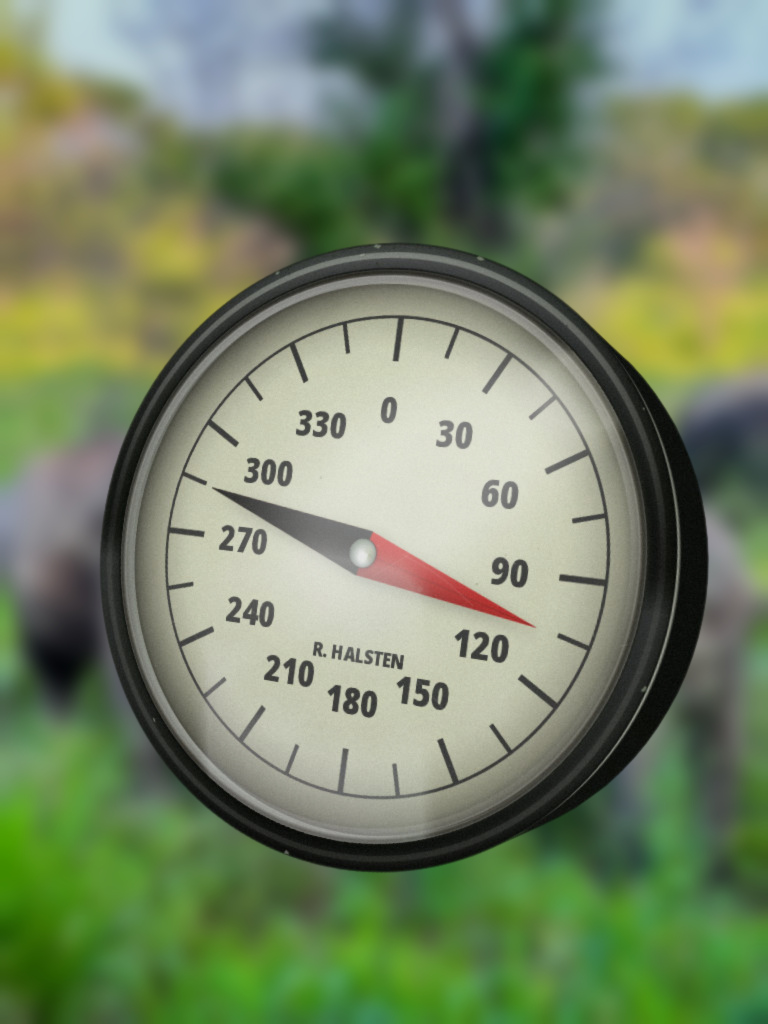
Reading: 105,°
